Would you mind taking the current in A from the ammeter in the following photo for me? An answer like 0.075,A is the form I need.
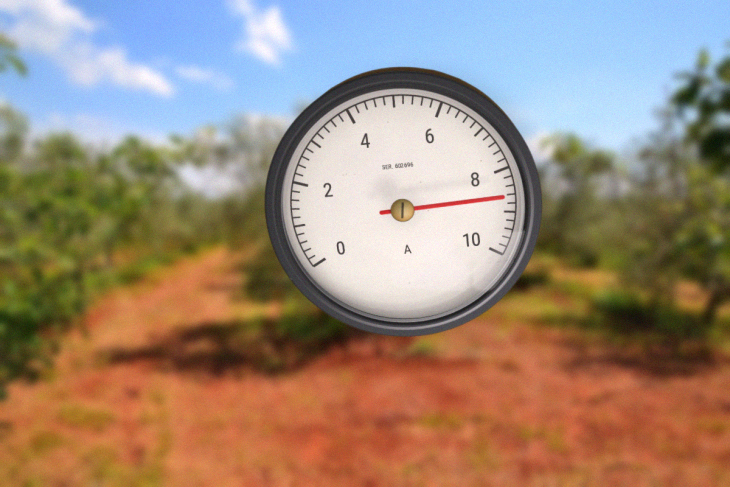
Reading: 8.6,A
